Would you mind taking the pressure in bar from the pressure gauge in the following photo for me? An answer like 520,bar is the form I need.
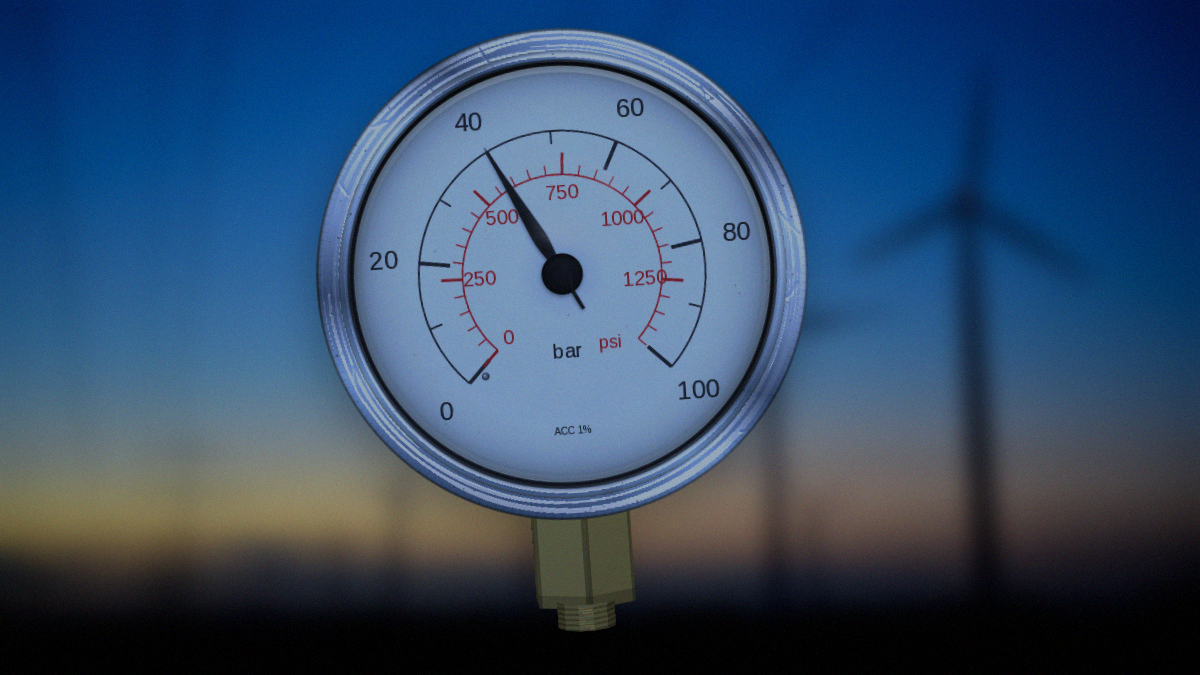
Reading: 40,bar
